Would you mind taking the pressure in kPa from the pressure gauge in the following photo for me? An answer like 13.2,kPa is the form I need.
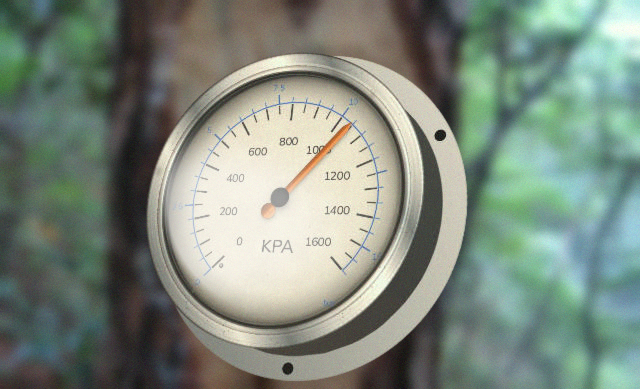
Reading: 1050,kPa
